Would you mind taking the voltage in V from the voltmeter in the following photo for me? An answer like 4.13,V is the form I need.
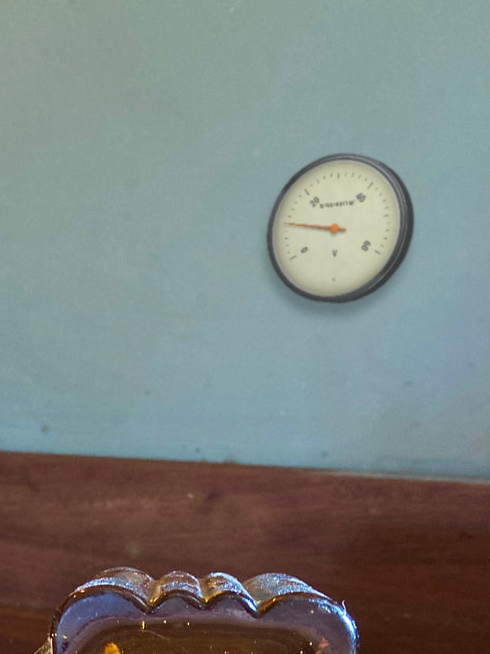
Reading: 10,V
